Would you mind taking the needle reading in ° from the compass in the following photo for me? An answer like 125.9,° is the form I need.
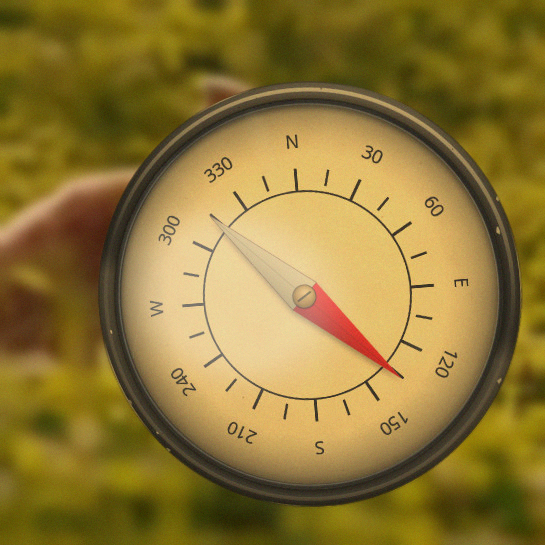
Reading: 135,°
